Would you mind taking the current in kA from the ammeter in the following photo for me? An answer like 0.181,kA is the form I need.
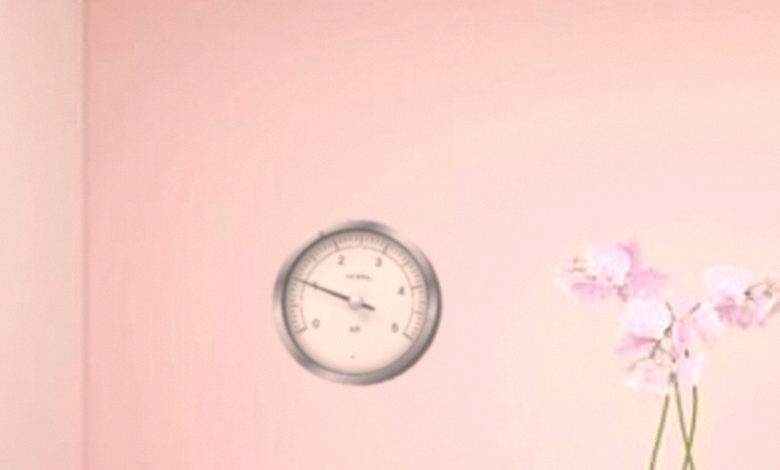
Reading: 1,kA
